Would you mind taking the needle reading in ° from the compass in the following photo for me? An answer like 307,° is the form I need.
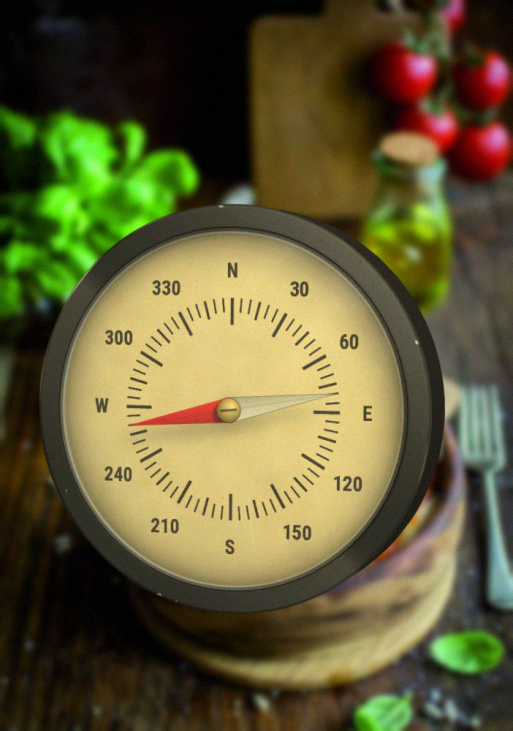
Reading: 260,°
